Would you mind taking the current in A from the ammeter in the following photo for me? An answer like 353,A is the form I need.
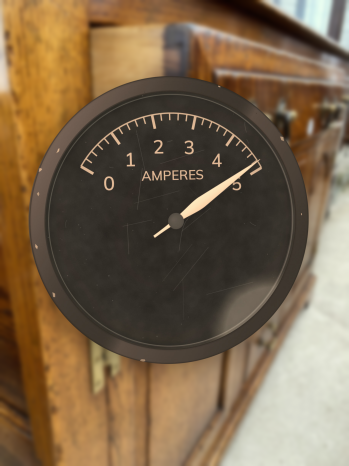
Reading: 4.8,A
